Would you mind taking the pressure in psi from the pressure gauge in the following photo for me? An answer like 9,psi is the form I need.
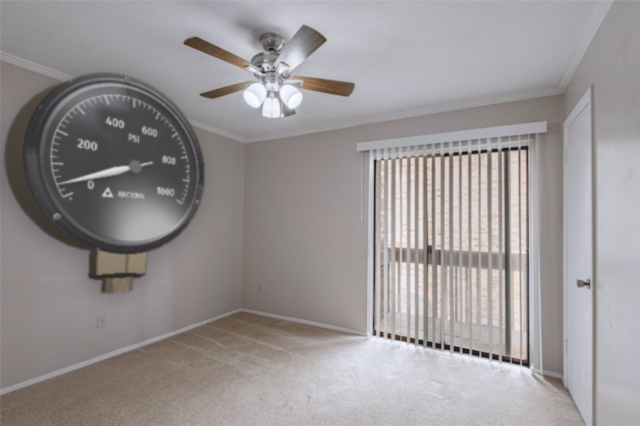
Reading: 40,psi
